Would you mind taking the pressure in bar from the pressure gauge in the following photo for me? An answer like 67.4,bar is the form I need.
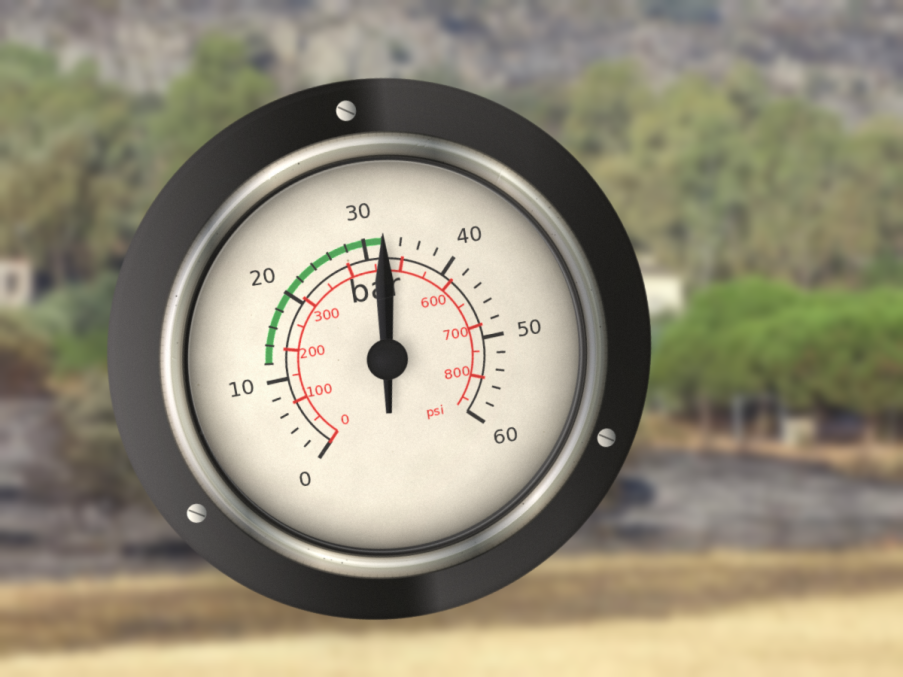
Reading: 32,bar
